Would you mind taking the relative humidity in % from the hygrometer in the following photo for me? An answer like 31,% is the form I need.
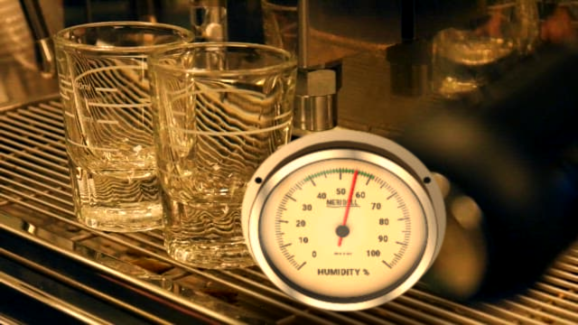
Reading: 55,%
